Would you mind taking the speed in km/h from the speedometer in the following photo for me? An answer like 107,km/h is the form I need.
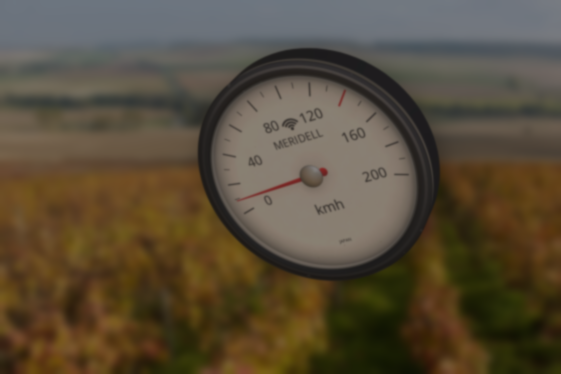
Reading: 10,km/h
